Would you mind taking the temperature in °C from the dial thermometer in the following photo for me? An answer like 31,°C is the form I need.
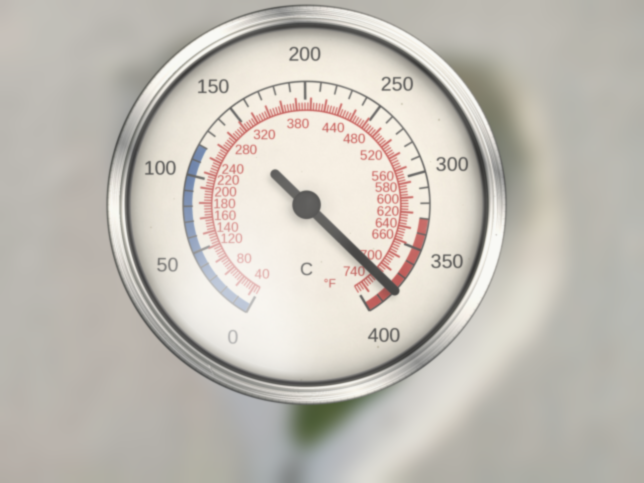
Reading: 380,°C
